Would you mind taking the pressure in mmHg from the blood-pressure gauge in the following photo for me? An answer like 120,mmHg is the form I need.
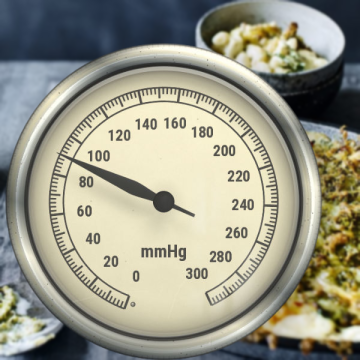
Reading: 90,mmHg
